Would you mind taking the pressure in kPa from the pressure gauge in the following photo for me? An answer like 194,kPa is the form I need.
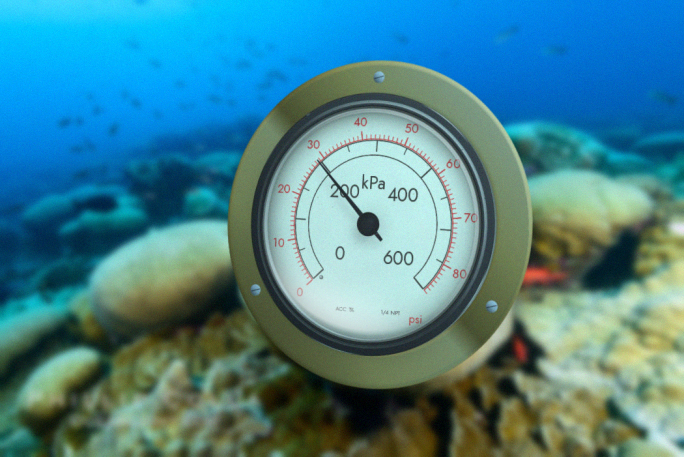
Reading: 200,kPa
